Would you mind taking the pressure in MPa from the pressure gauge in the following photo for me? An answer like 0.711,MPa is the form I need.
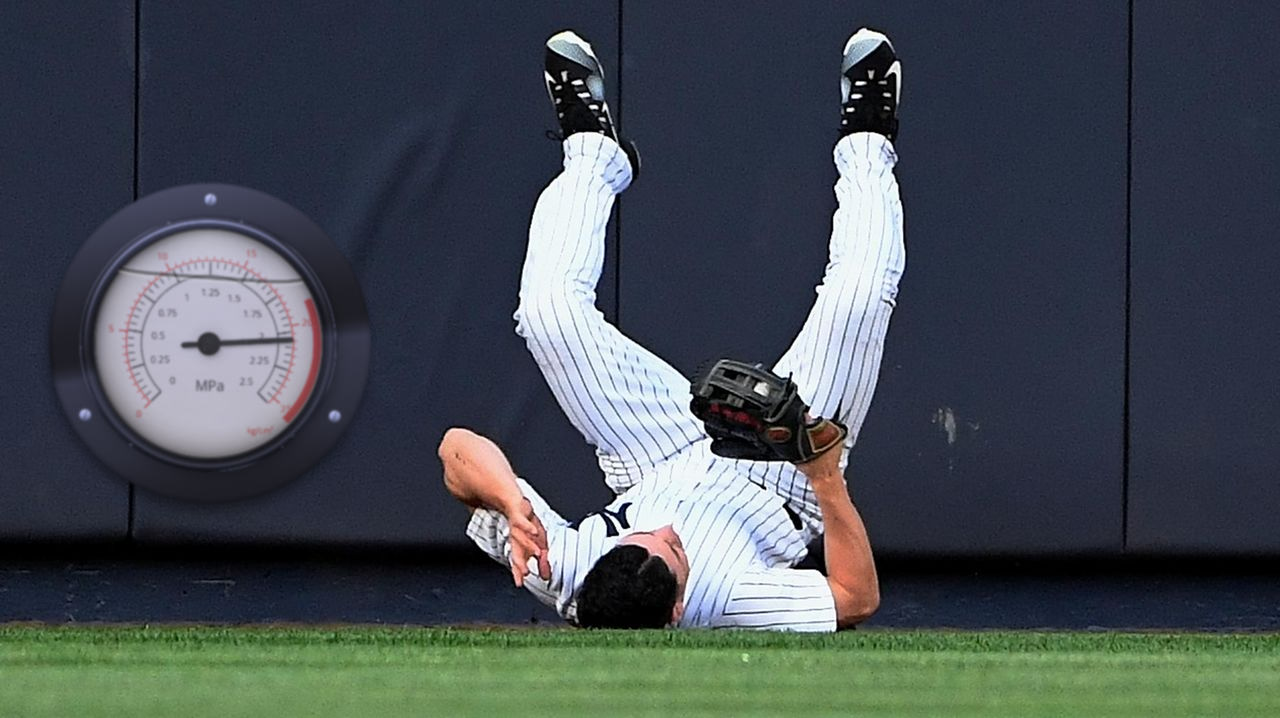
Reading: 2.05,MPa
